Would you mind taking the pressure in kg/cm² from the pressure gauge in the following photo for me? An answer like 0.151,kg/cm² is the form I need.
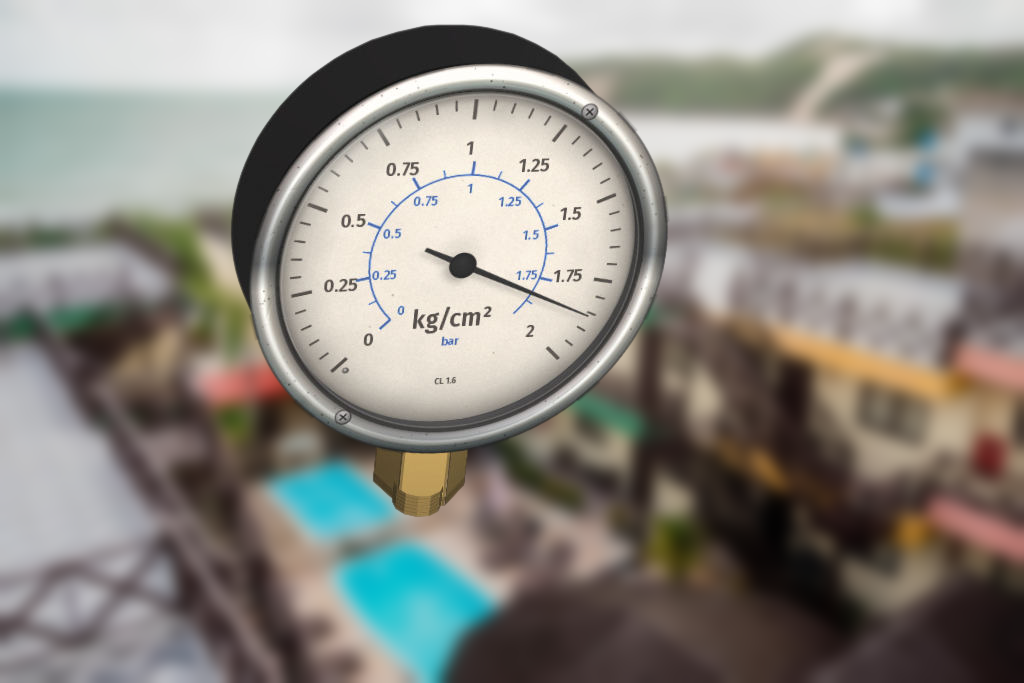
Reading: 1.85,kg/cm²
